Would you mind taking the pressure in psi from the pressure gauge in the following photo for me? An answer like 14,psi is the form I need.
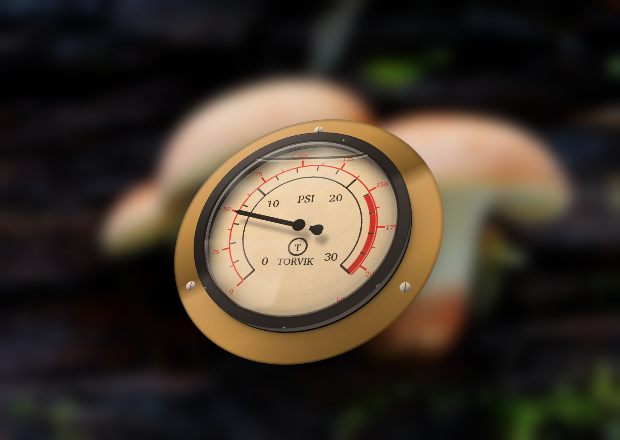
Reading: 7,psi
